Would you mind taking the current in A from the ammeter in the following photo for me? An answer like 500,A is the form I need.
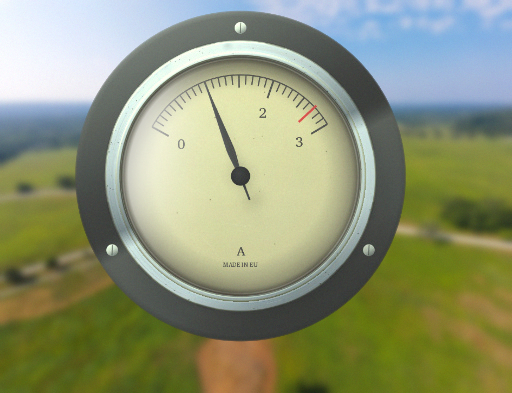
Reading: 1,A
